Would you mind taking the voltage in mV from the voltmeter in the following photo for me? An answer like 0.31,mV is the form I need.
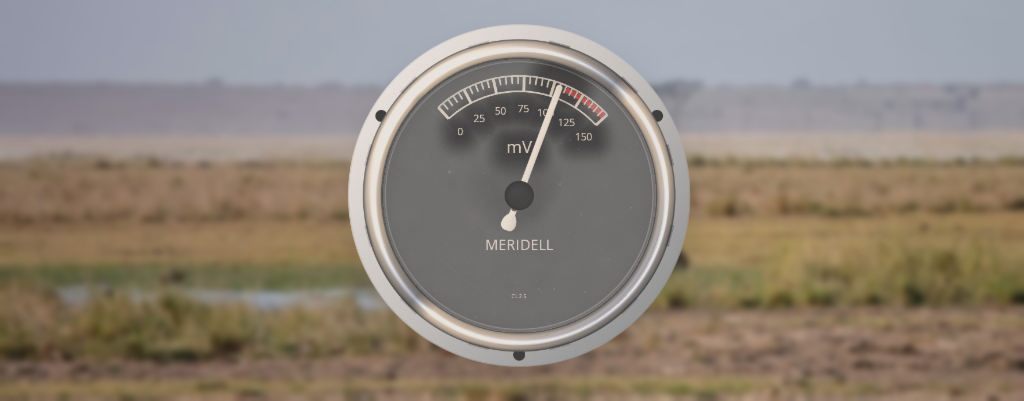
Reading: 105,mV
